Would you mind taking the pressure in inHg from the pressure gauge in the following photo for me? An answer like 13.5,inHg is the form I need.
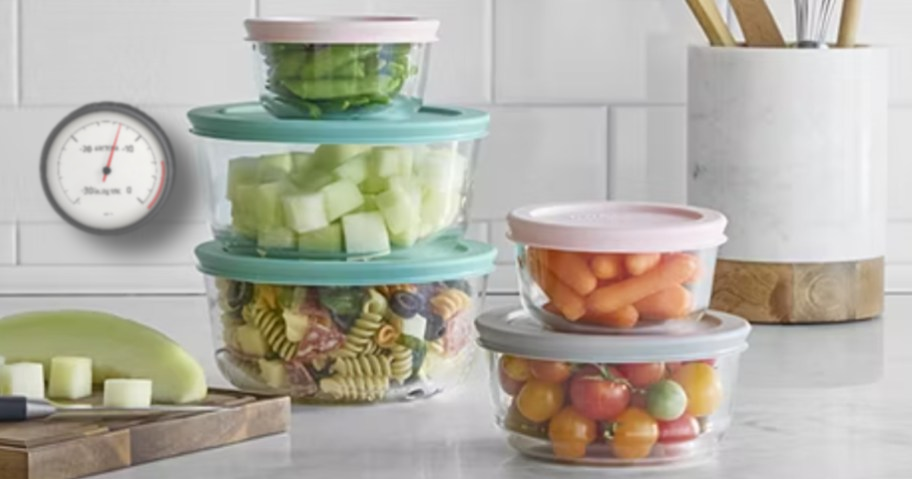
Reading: -13,inHg
